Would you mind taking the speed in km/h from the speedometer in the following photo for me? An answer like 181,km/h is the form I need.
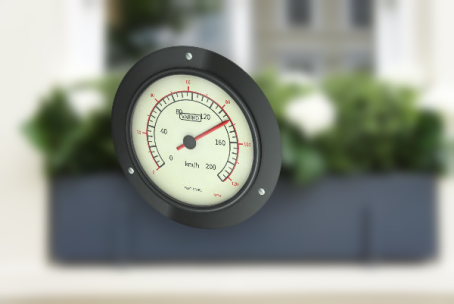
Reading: 140,km/h
